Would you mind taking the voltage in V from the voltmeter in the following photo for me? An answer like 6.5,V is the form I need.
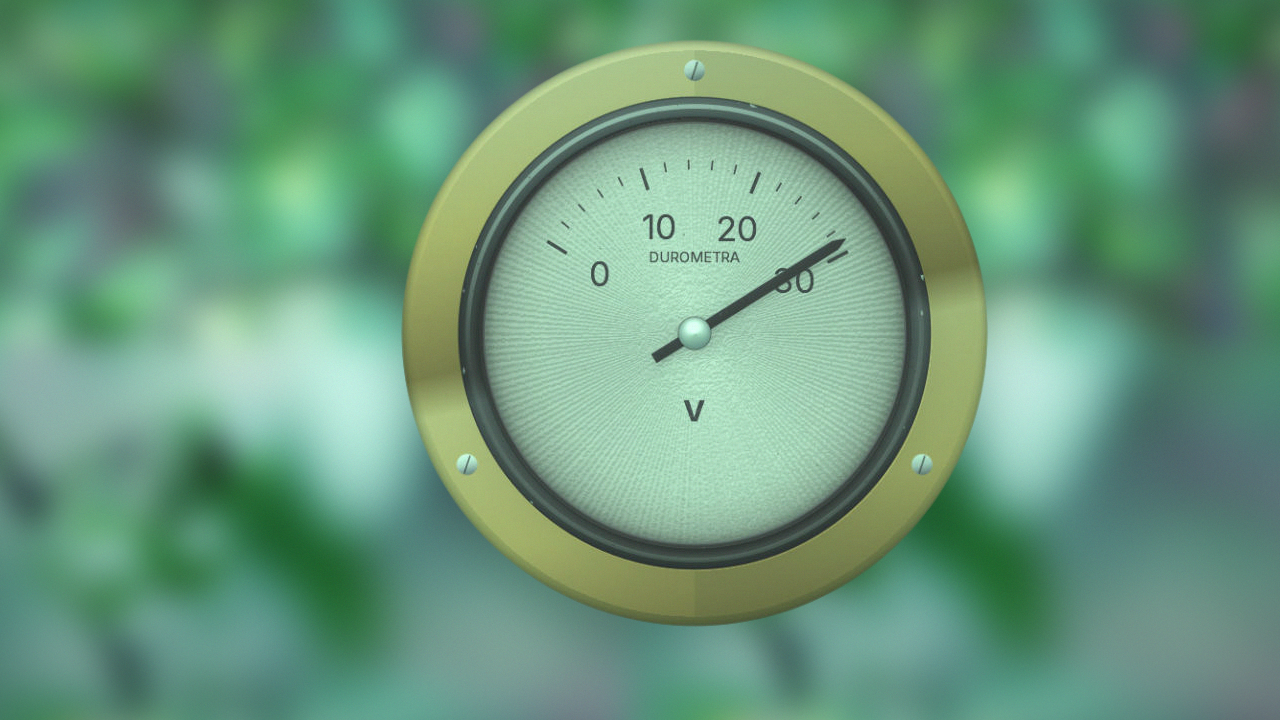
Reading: 29,V
